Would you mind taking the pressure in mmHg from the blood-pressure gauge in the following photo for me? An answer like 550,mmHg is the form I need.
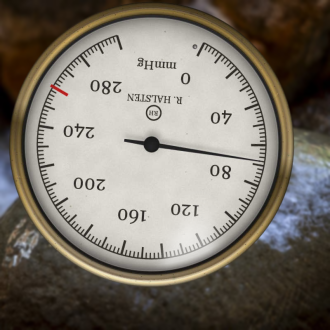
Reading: 68,mmHg
